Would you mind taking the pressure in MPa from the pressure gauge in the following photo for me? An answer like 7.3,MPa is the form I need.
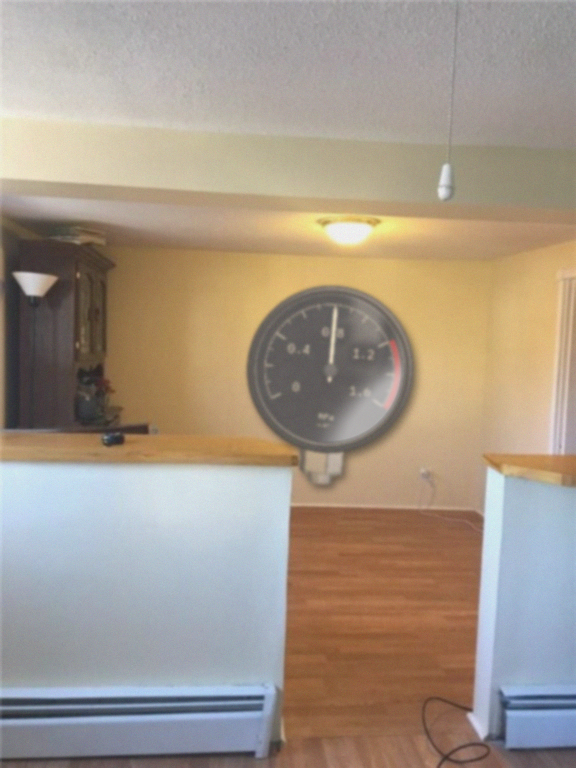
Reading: 0.8,MPa
